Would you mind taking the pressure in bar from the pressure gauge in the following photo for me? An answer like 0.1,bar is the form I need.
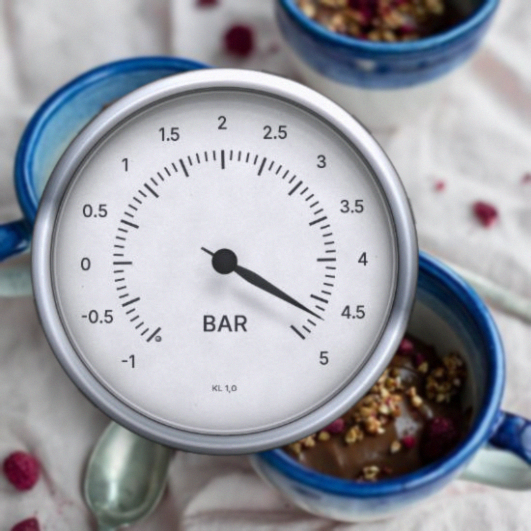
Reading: 4.7,bar
